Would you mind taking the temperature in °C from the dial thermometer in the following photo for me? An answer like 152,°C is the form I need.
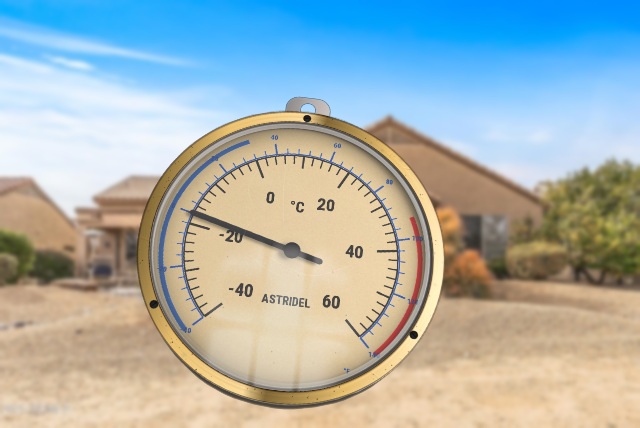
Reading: -18,°C
